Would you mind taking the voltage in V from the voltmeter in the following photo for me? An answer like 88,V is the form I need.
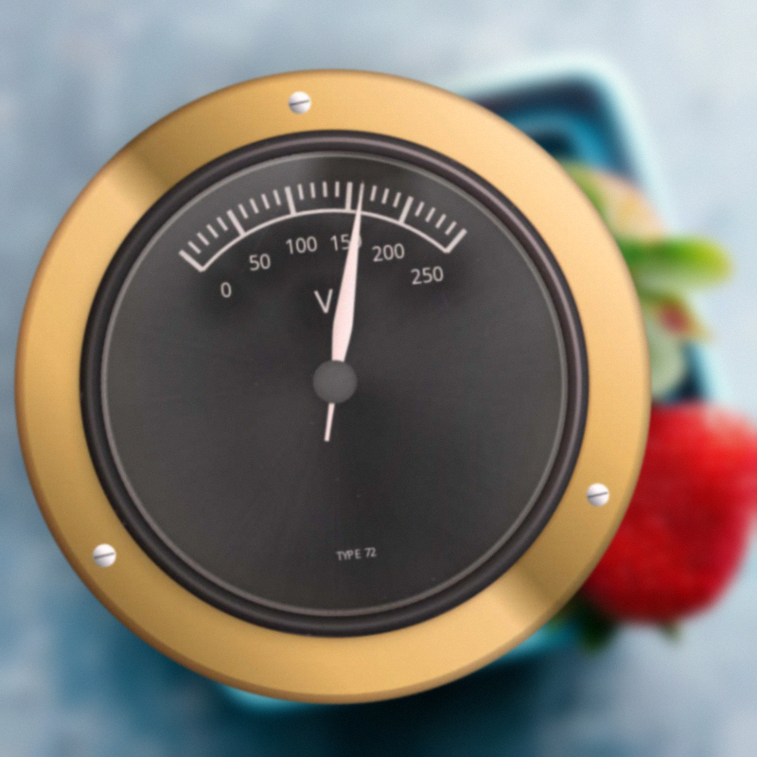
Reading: 160,V
